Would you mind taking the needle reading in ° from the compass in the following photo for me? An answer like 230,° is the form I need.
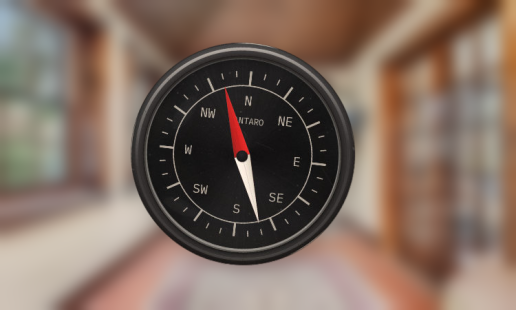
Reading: 340,°
